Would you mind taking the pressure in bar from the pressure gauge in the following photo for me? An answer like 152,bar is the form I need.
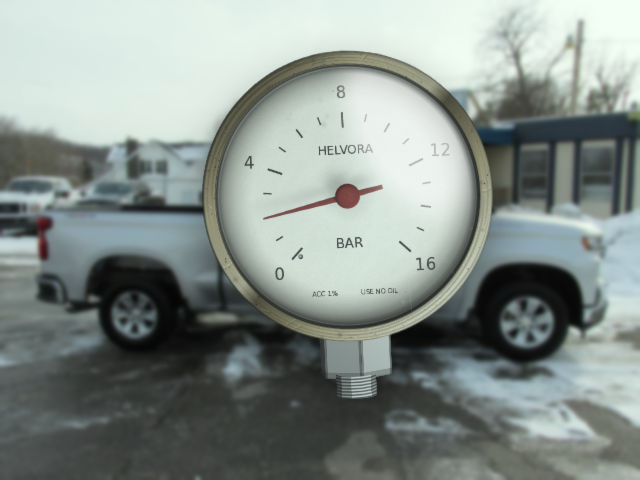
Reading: 2,bar
